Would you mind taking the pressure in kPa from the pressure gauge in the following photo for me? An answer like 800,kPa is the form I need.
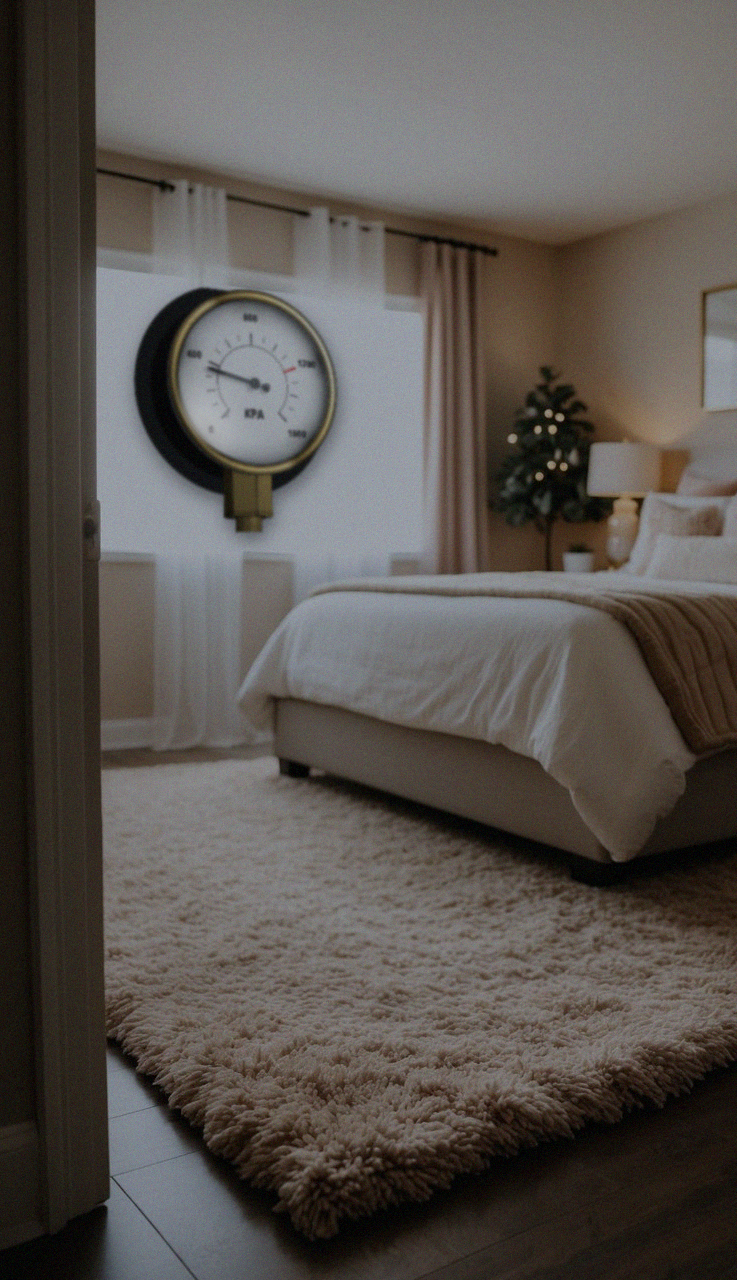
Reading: 350,kPa
